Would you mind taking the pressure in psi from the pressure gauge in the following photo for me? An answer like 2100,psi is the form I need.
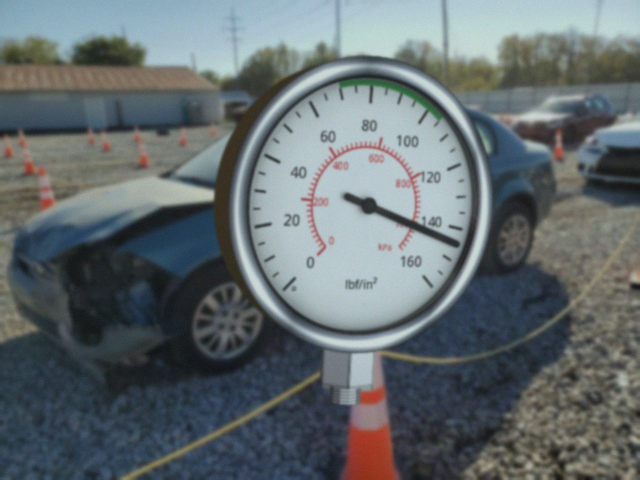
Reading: 145,psi
